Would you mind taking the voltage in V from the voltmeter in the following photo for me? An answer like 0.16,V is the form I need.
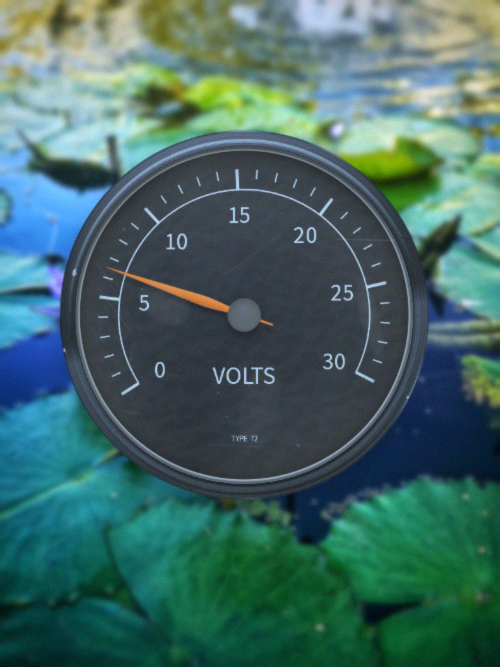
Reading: 6.5,V
